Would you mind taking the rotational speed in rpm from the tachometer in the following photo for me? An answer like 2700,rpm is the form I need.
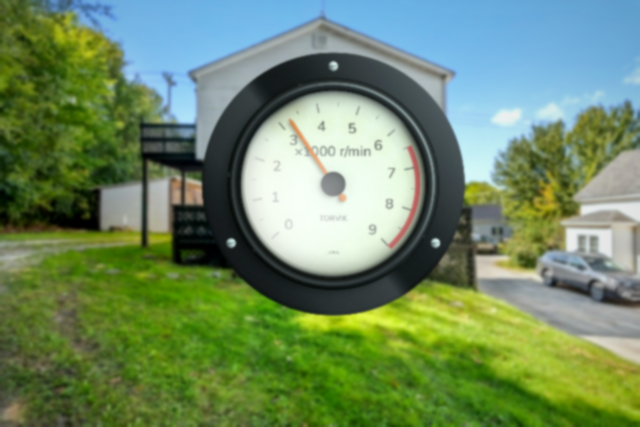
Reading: 3250,rpm
